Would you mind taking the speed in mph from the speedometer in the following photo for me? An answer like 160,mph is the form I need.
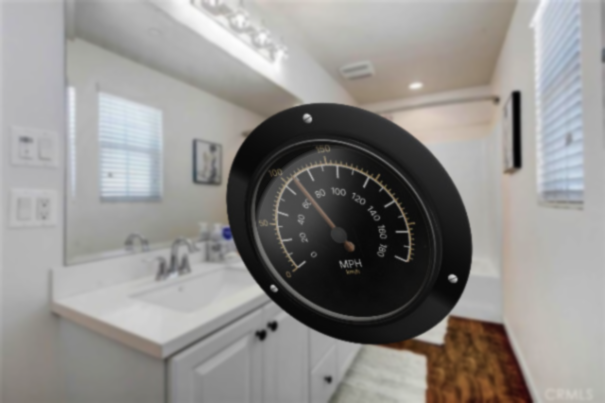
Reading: 70,mph
